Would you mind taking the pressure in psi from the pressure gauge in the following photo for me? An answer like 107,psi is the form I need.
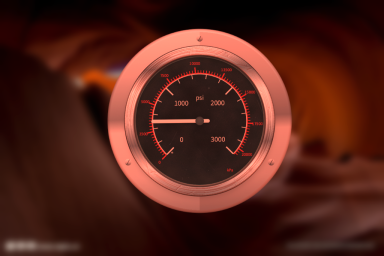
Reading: 500,psi
